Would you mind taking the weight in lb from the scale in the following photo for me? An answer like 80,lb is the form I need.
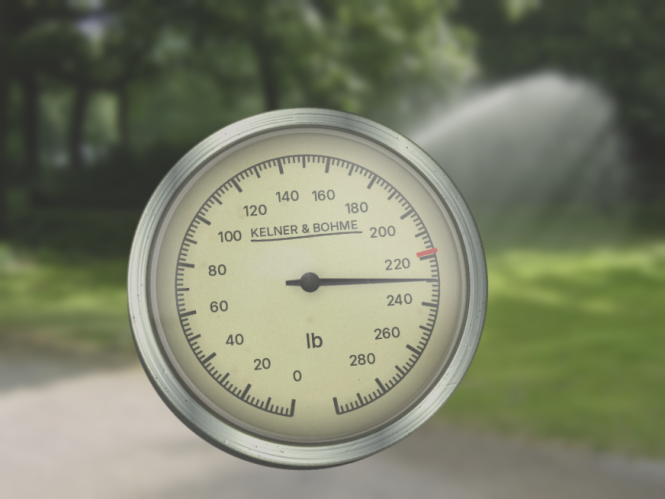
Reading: 230,lb
